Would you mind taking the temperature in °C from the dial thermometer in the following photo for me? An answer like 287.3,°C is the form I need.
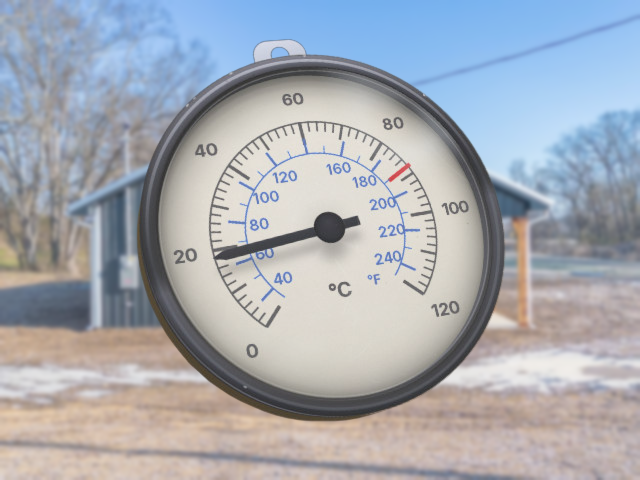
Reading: 18,°C
